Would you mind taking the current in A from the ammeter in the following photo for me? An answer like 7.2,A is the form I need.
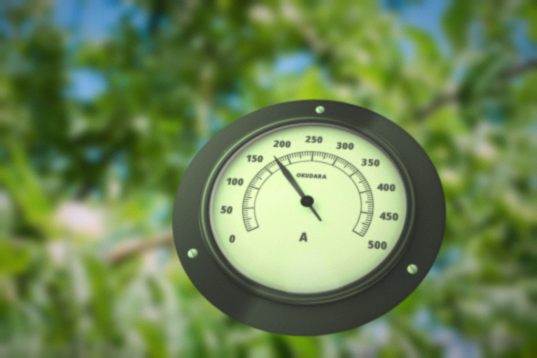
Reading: 175,A
